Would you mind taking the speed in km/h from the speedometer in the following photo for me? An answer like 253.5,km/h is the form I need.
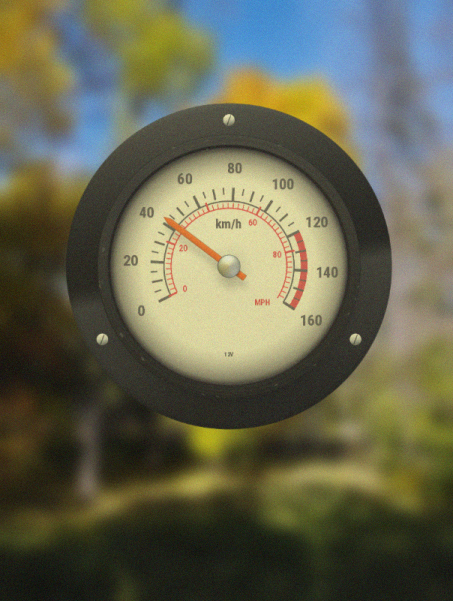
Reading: 42.5,km/h
